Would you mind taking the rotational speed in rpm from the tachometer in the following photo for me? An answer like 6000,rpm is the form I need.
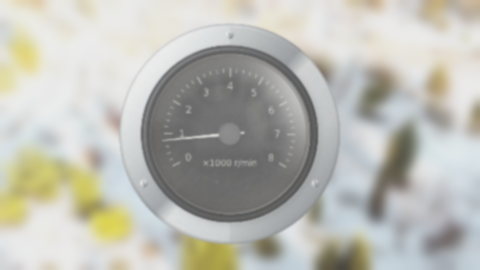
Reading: 800,rpm
